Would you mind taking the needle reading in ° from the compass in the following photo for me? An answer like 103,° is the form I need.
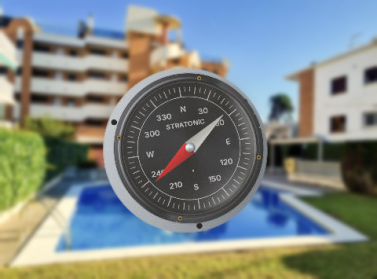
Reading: 235,°
